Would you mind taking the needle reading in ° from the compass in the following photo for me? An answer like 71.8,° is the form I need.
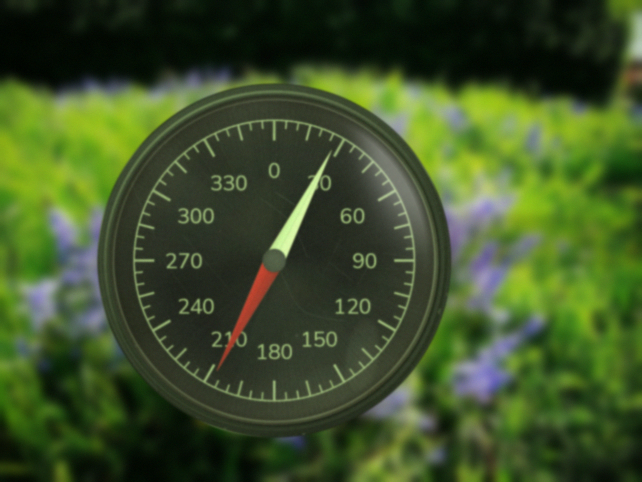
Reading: 207.5,°
